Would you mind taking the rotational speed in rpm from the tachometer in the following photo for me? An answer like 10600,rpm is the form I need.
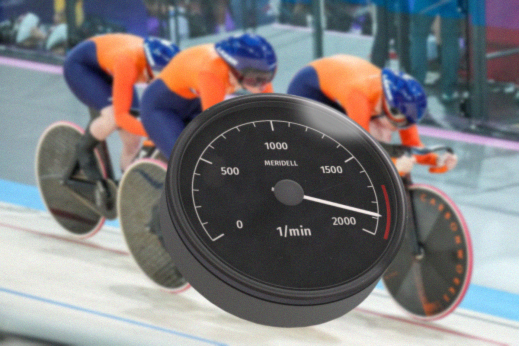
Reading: 1900,rpm
